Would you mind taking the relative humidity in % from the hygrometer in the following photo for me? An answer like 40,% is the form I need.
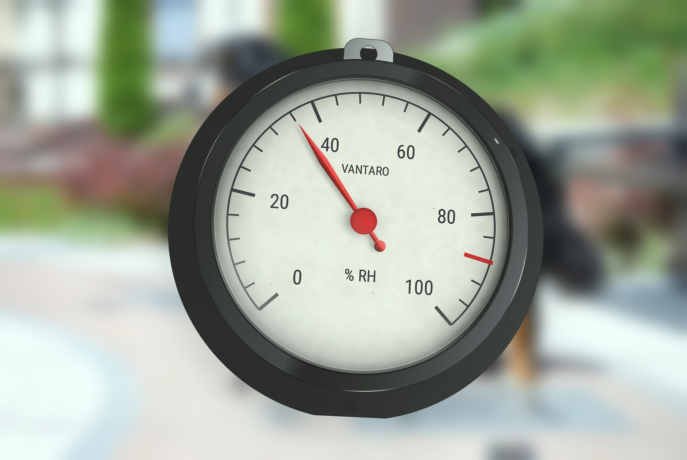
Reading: 36,%
